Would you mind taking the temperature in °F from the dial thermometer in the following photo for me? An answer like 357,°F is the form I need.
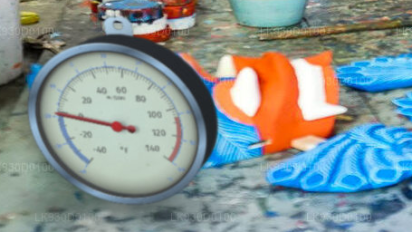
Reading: 0,°F
